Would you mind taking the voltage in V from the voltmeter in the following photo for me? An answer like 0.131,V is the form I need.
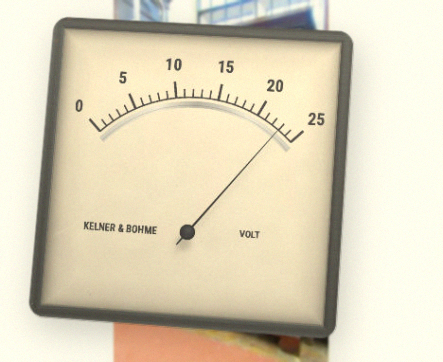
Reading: 23,V
